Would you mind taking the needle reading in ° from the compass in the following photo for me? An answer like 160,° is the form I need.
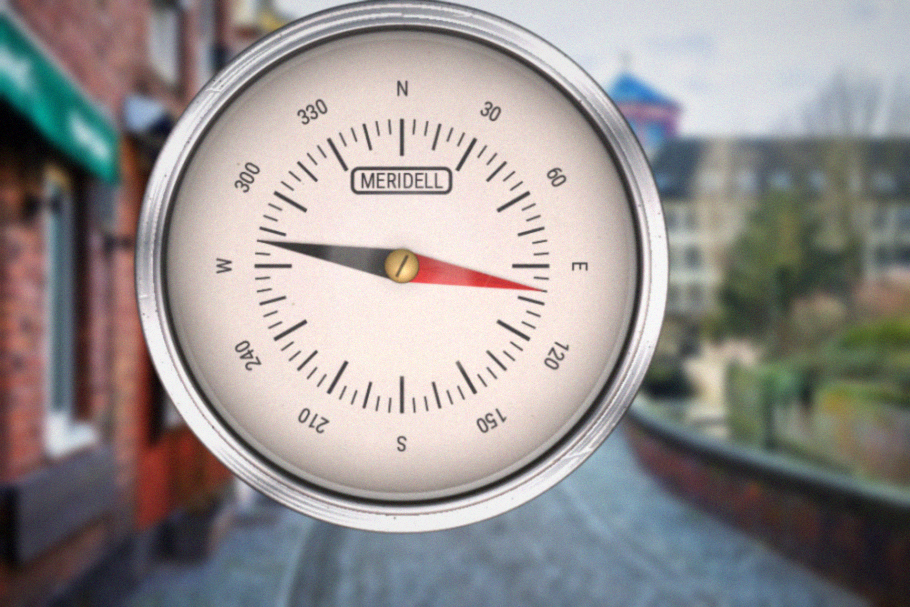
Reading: 100,°
